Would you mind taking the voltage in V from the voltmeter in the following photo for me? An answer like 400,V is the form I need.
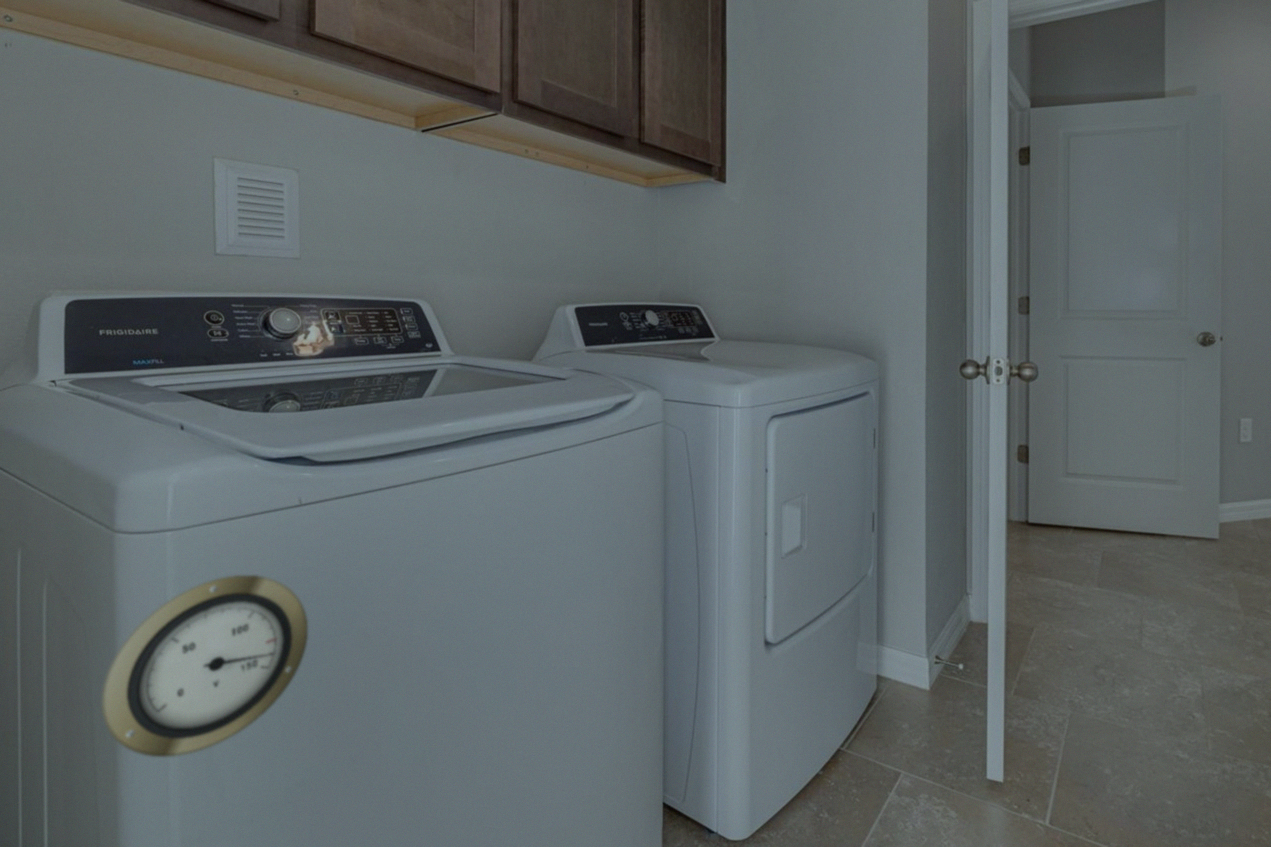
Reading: 140,V
